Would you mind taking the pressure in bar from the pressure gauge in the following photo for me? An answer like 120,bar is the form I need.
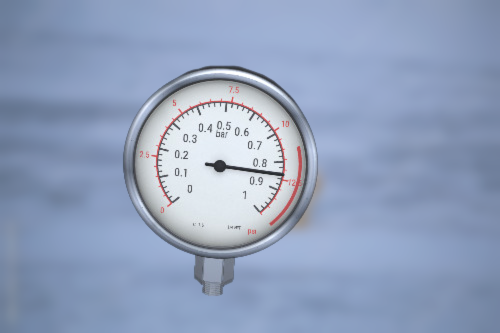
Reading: 0.84,bar
